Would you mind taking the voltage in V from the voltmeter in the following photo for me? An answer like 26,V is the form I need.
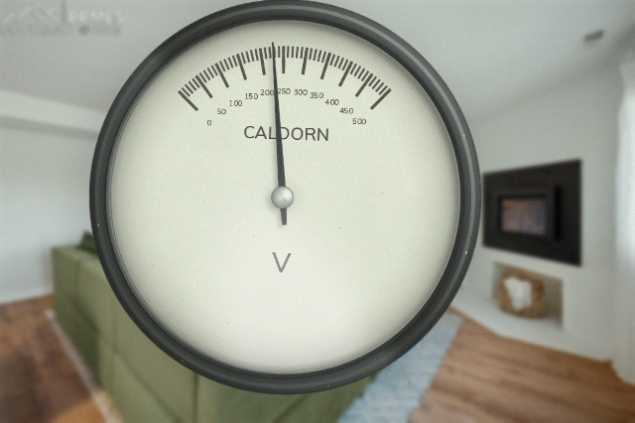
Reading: 230,V
